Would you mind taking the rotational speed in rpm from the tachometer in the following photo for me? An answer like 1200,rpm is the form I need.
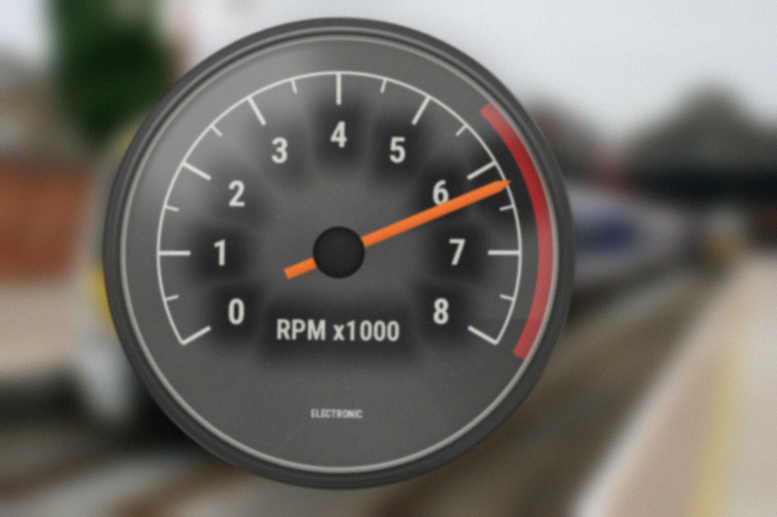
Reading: 6250,rpm
